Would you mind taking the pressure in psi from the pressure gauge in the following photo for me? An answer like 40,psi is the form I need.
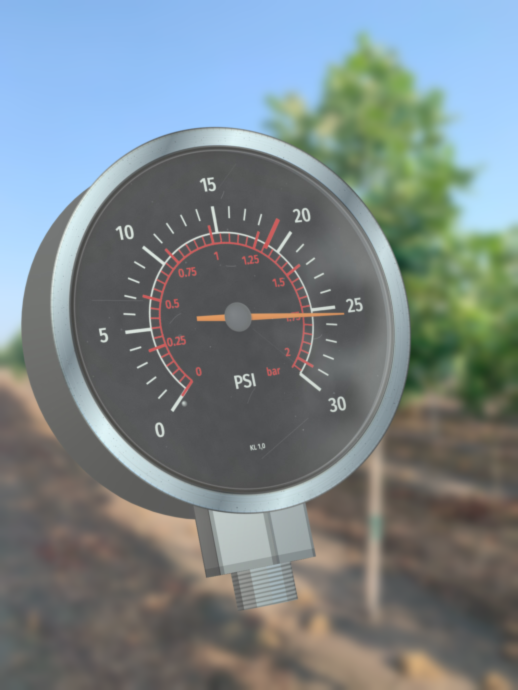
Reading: 25.5,psi
